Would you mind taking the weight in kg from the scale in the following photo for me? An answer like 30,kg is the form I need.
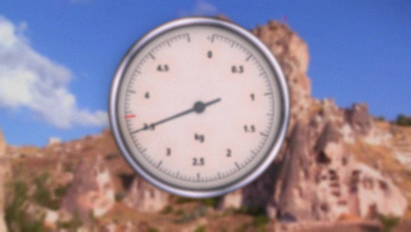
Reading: 3.5,kg
